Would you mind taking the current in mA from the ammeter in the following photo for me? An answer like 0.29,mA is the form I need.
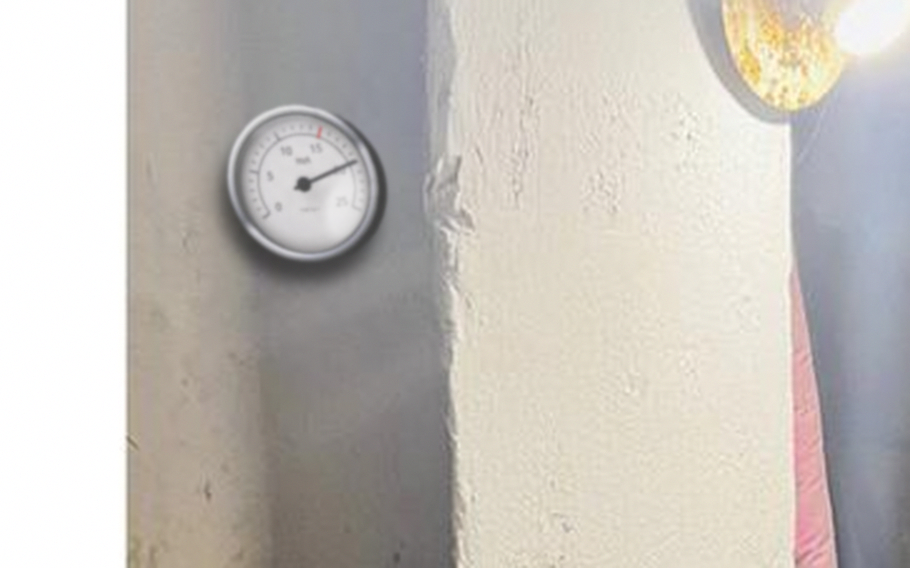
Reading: 20,mA
